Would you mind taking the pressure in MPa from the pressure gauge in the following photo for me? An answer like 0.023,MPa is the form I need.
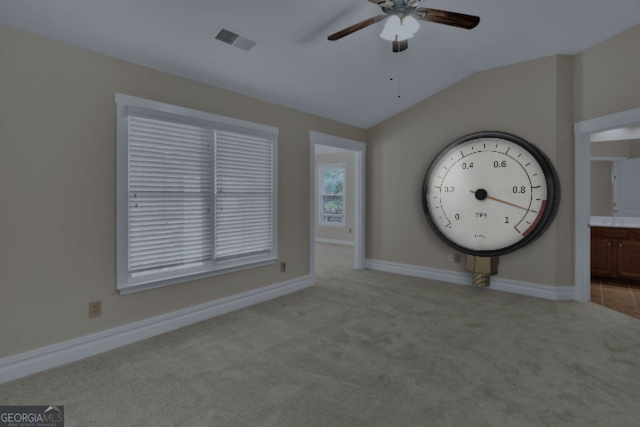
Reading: 0.9,MPa
